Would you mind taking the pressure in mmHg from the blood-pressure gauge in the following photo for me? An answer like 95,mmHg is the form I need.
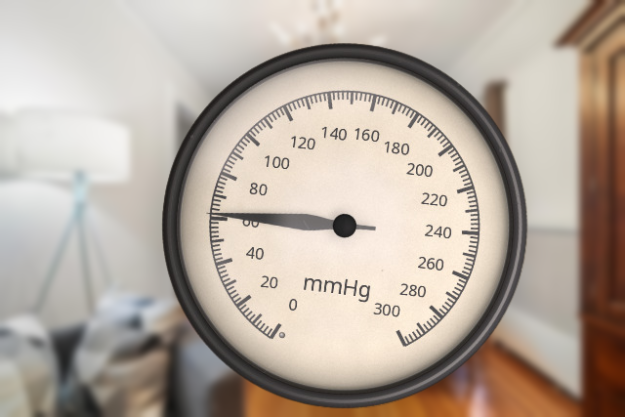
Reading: 62,mmHg
